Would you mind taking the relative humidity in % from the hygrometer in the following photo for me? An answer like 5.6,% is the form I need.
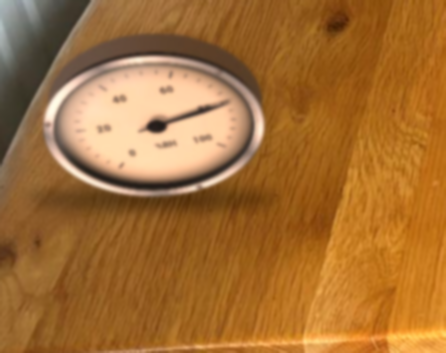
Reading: 80,%
